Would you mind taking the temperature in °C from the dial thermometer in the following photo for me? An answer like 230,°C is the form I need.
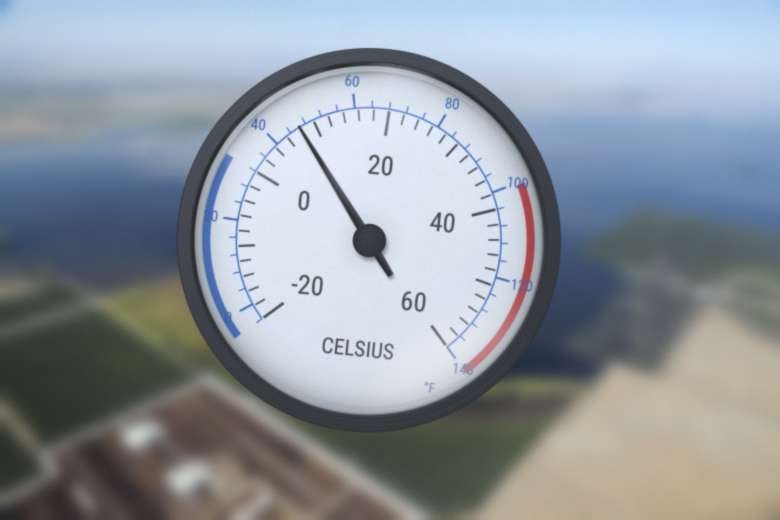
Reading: 8,°C
